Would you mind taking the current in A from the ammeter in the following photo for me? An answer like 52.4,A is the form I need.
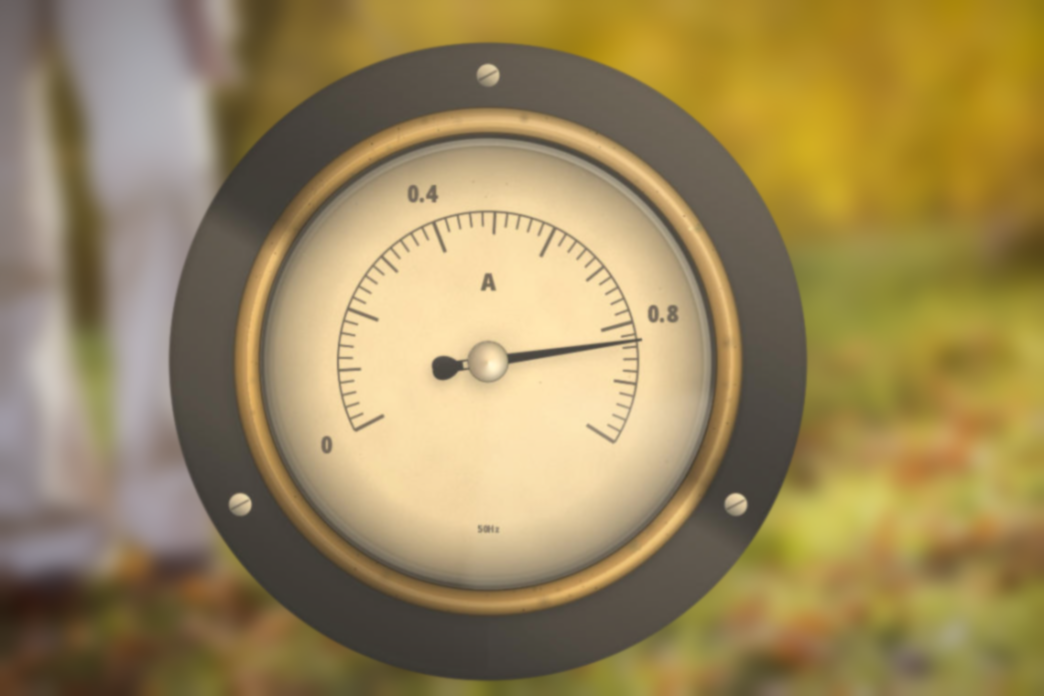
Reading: 0.83,A
